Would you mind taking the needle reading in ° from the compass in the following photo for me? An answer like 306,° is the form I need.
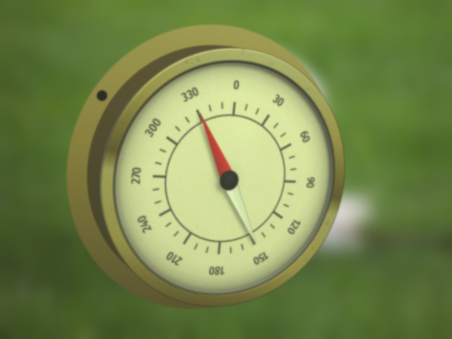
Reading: 330,°
